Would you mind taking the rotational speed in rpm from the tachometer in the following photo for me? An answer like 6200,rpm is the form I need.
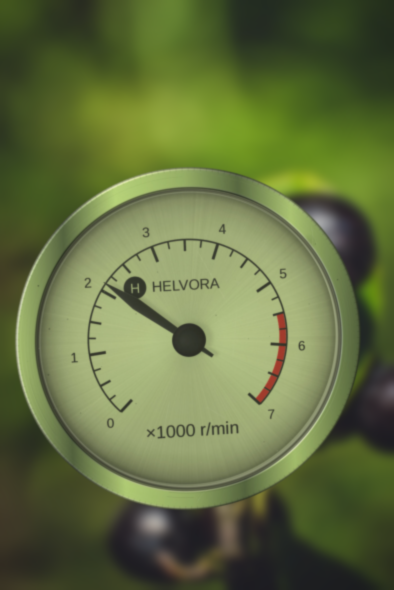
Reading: 2125,rpm
